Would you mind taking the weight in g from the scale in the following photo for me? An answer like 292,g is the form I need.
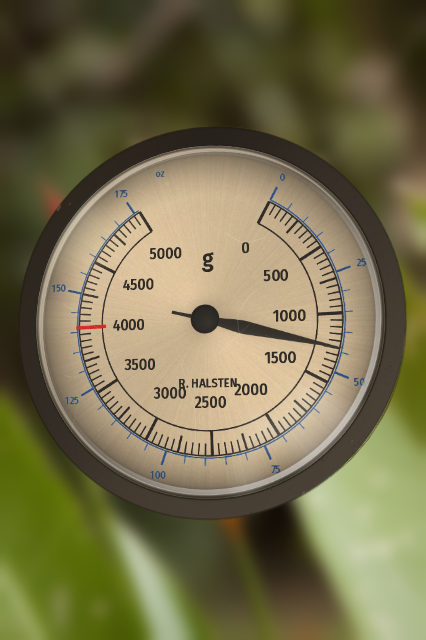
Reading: 1250,g
